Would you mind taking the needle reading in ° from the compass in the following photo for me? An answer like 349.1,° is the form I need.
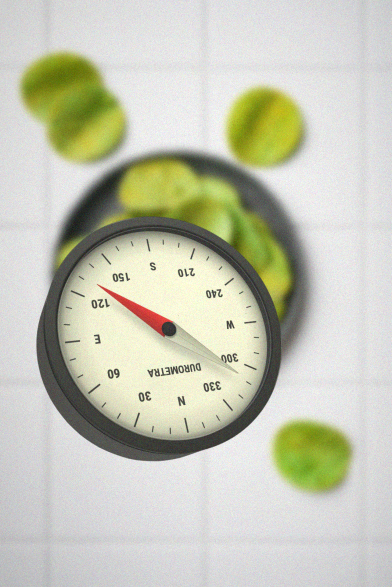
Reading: 130,°
